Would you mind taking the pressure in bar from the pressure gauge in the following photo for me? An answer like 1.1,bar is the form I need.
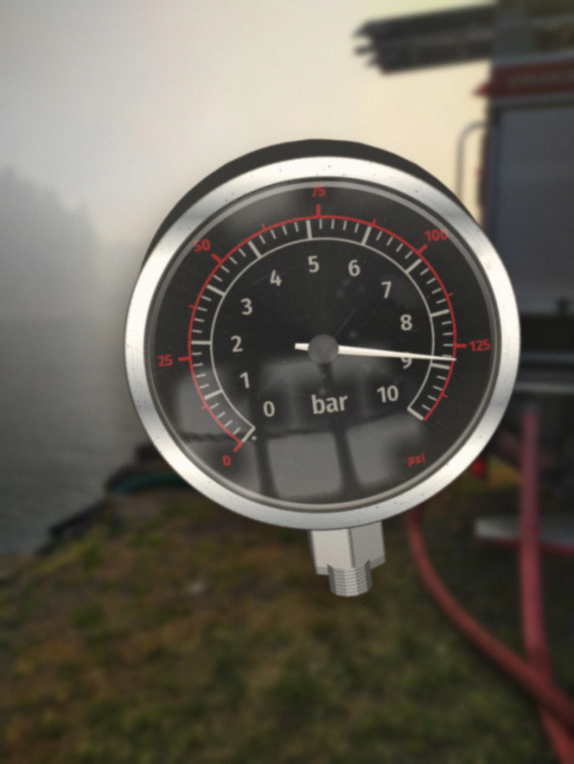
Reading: 8.8,bar
